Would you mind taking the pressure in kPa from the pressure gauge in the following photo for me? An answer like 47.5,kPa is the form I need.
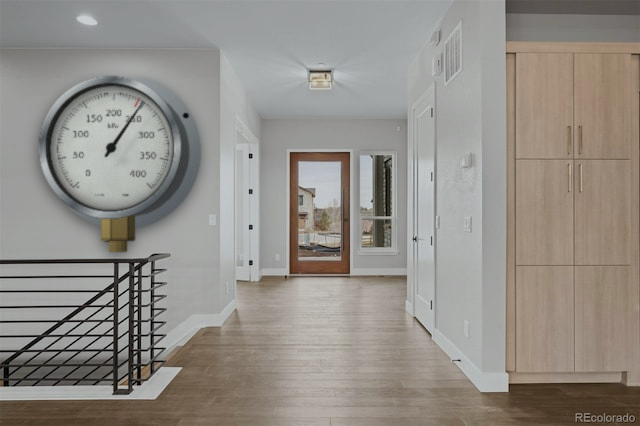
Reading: 250,kPa
